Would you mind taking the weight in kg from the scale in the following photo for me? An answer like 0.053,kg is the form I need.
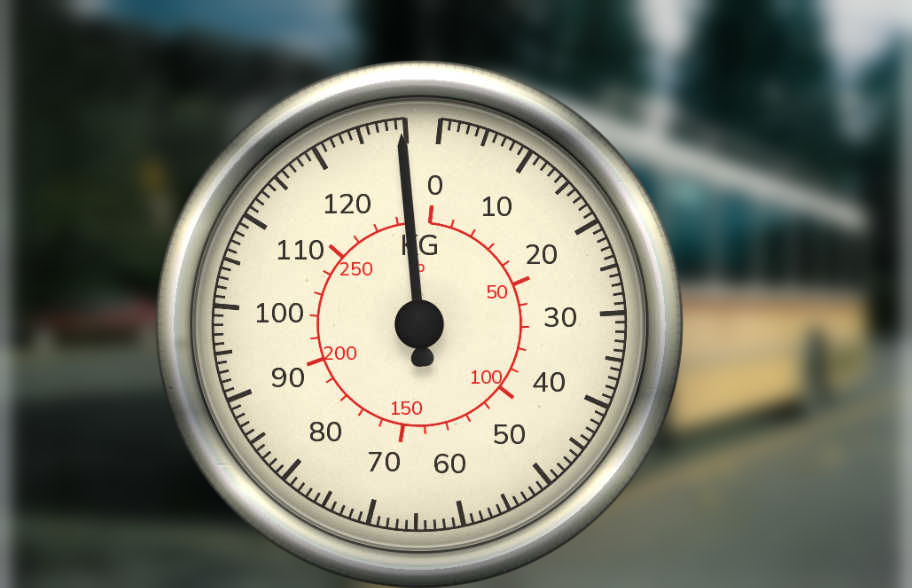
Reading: 129.5,kg
